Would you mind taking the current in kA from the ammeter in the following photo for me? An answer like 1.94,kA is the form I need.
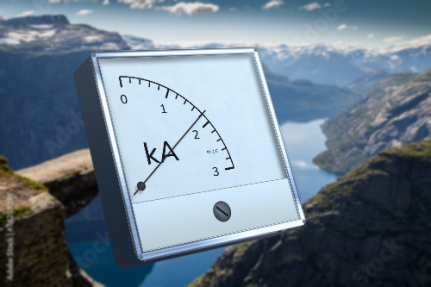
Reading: 1.8,kA
